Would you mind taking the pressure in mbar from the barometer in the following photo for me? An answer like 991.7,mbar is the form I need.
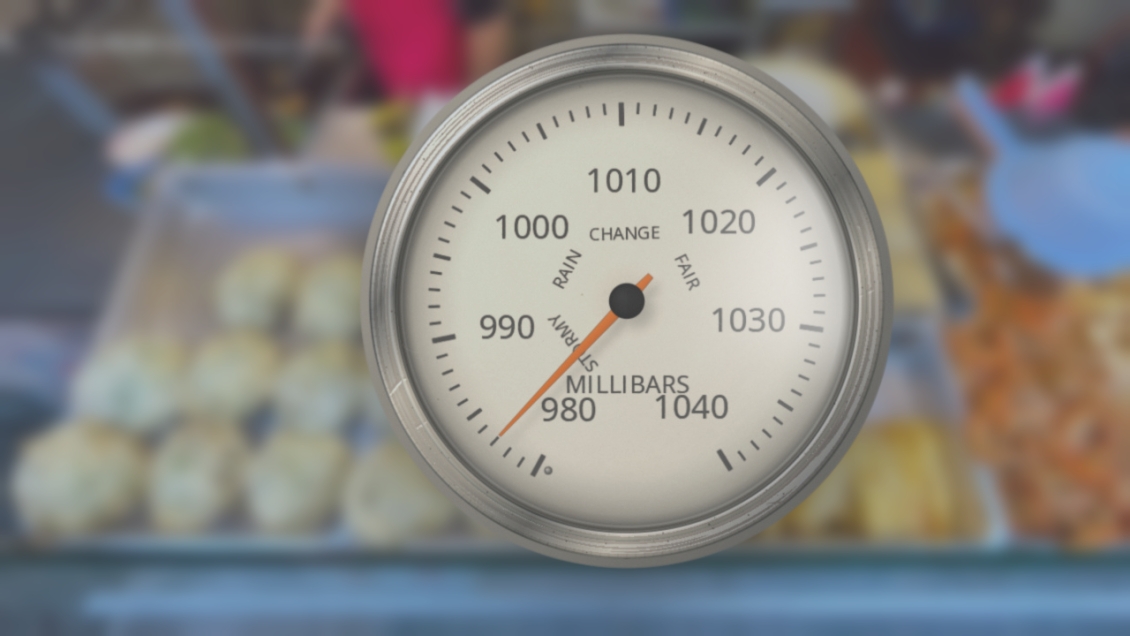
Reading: 983,mbar
